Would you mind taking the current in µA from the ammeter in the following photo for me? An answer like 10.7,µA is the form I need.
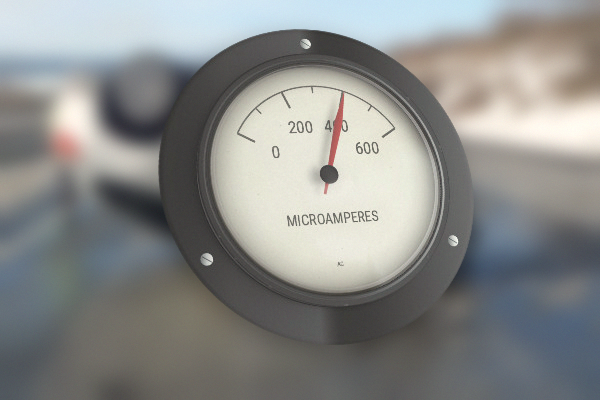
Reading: 400,µA
